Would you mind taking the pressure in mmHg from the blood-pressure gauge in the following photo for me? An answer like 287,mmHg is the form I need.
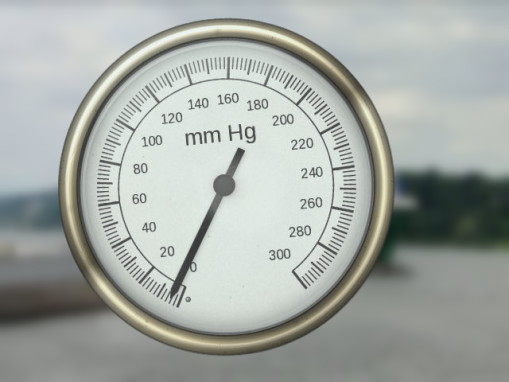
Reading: 4,mmHg
